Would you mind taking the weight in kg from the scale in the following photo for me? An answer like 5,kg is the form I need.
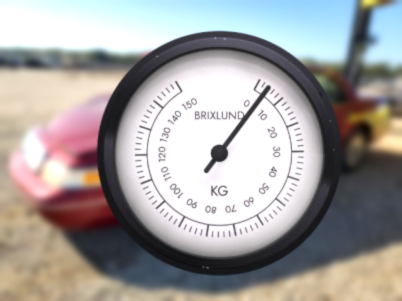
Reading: 4,kg
